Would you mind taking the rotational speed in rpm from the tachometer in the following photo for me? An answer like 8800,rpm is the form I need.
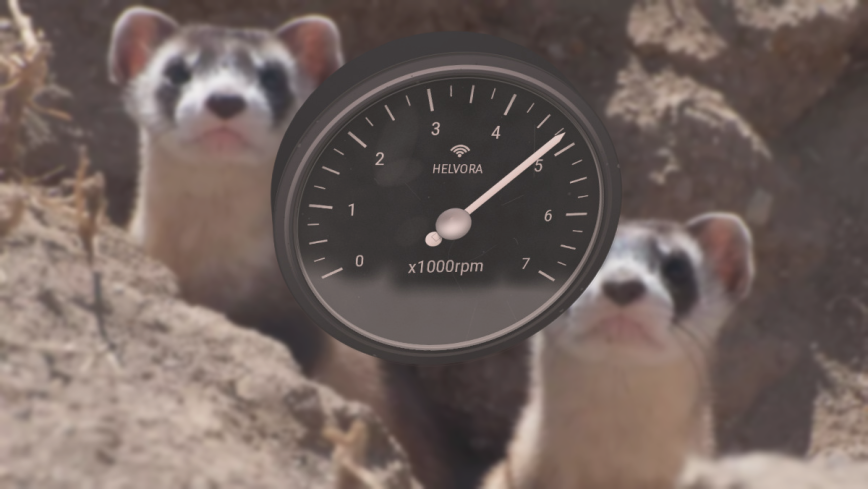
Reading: 4750,rpm
